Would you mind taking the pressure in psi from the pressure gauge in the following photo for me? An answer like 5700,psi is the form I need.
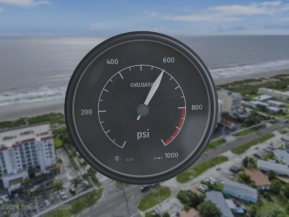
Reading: 600,psi
